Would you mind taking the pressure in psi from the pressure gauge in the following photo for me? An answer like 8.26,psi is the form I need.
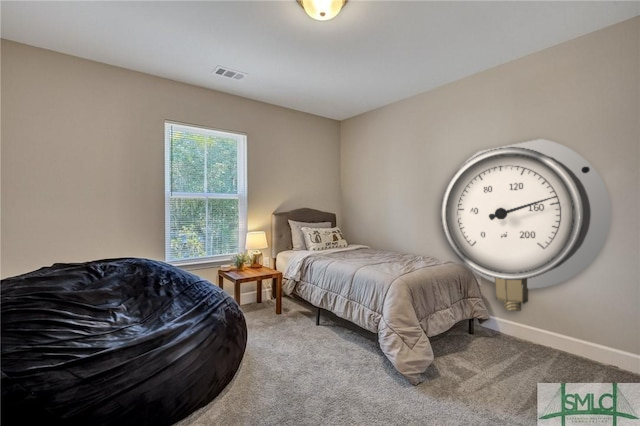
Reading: 155,psi
